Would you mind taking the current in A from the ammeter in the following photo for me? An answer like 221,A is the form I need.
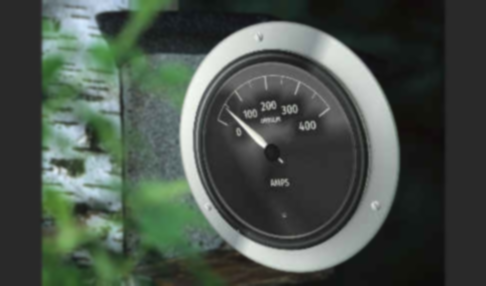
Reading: 50,A
